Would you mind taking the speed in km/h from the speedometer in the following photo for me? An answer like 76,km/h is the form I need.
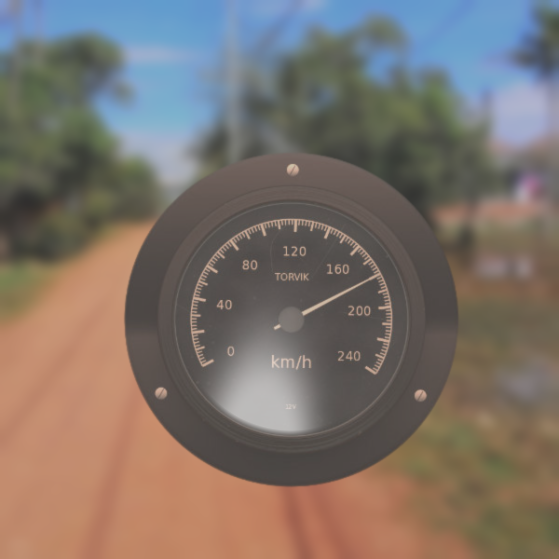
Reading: 180,km/h
